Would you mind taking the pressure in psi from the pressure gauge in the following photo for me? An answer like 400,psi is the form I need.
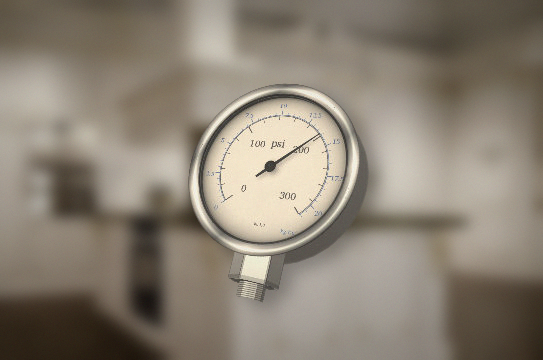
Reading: 200,psi
